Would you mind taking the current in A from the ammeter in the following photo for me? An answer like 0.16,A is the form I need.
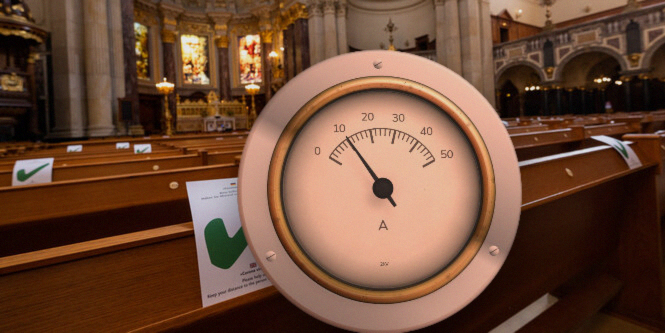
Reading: 10,A
